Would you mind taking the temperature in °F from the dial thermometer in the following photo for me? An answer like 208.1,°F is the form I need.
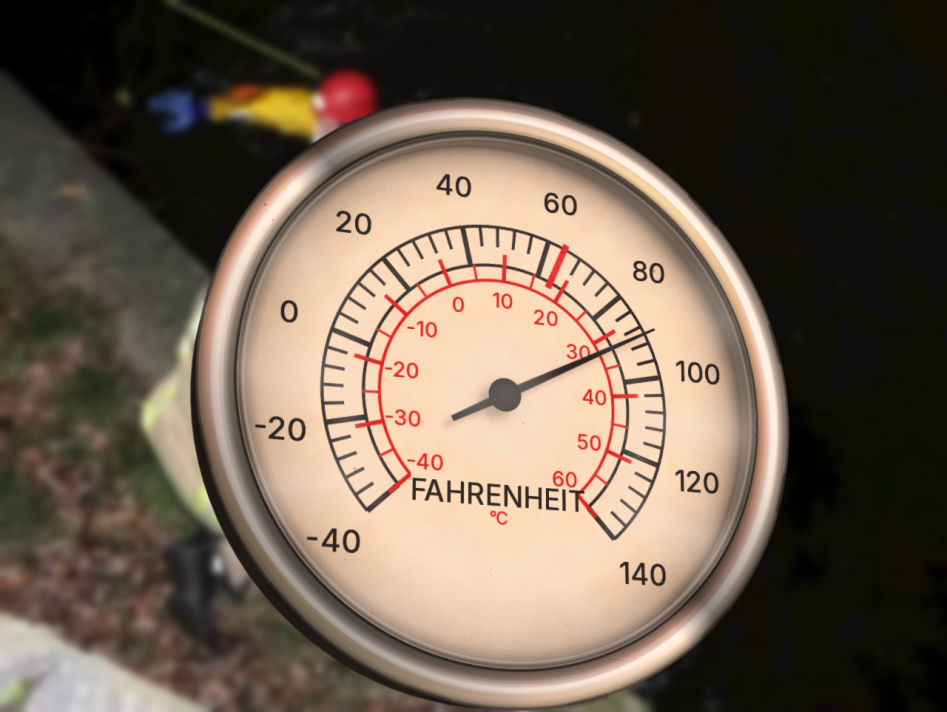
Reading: 90,°F
